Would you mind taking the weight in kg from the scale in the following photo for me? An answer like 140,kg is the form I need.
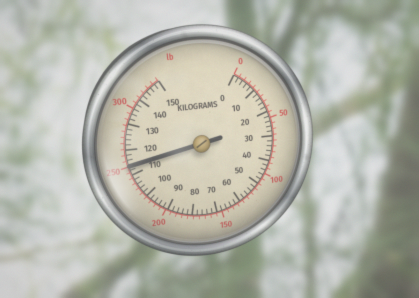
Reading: 114,kg
